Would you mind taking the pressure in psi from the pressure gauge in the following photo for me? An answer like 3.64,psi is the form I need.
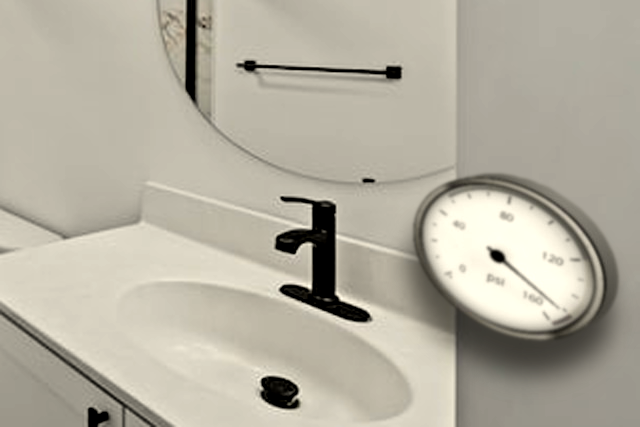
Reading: 150,psi
